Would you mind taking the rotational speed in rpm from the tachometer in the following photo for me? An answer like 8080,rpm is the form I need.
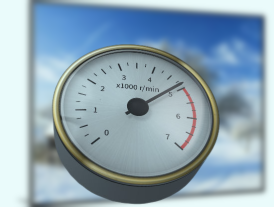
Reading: 4875,rpm
